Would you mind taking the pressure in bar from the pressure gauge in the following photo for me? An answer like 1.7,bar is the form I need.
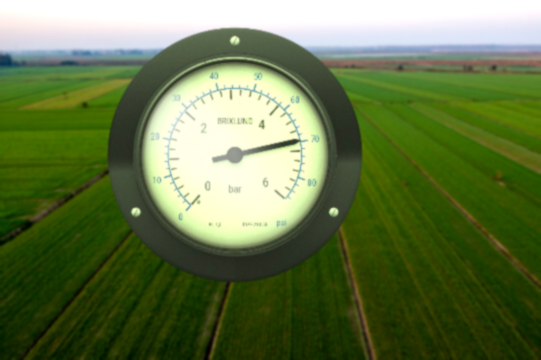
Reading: 4.8,bar
